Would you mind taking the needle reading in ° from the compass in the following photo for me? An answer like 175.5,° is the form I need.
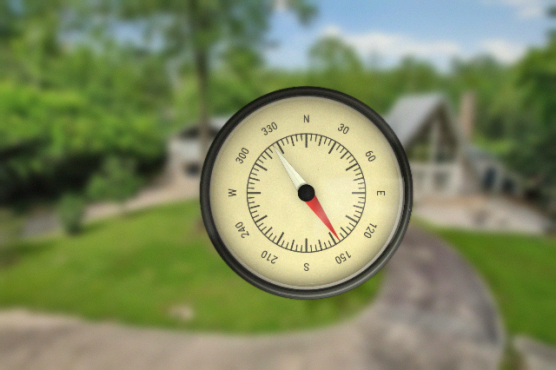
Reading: 145,°
